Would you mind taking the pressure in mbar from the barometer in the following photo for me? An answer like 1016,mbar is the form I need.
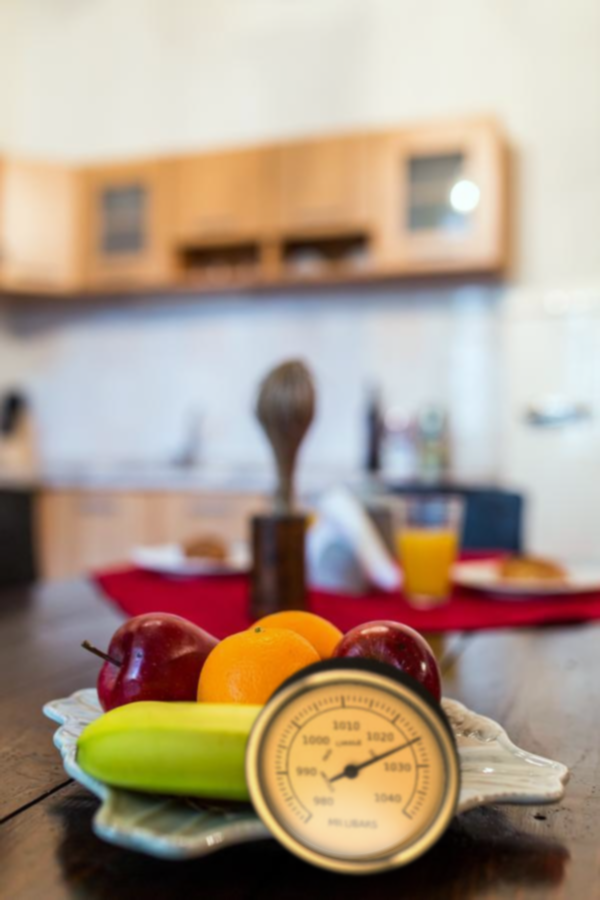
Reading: 1025,mbar
